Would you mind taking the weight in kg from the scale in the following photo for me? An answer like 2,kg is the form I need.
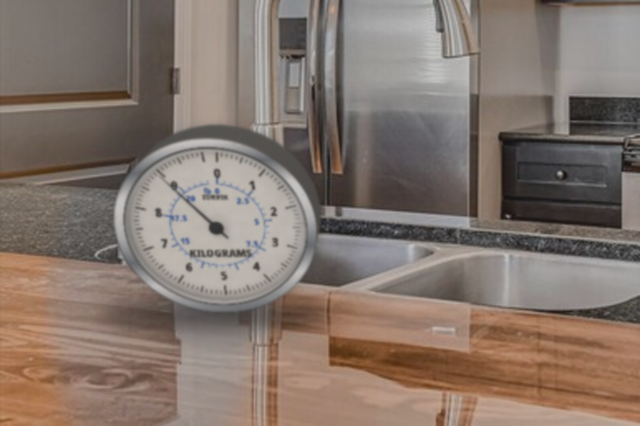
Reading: 9,kg
